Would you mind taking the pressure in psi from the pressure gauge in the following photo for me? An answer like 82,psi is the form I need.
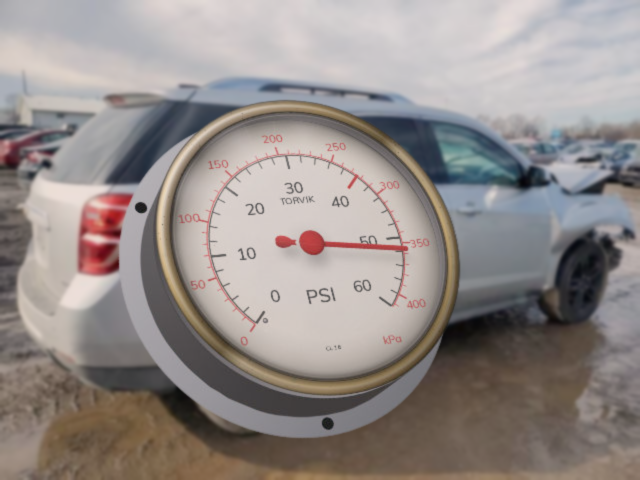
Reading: 52,psi
